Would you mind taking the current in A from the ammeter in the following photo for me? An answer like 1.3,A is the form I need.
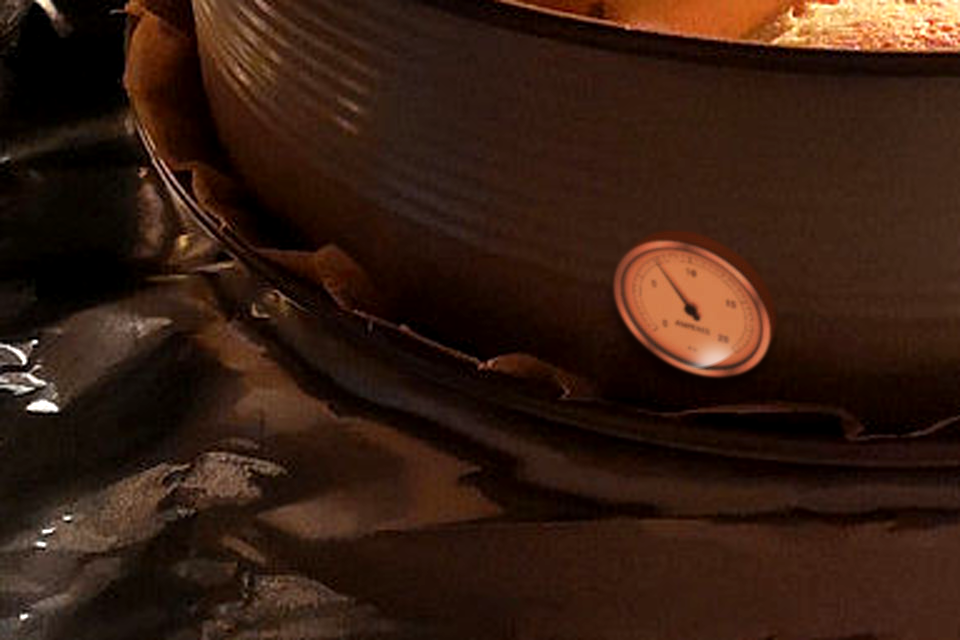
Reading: 7.5,A
